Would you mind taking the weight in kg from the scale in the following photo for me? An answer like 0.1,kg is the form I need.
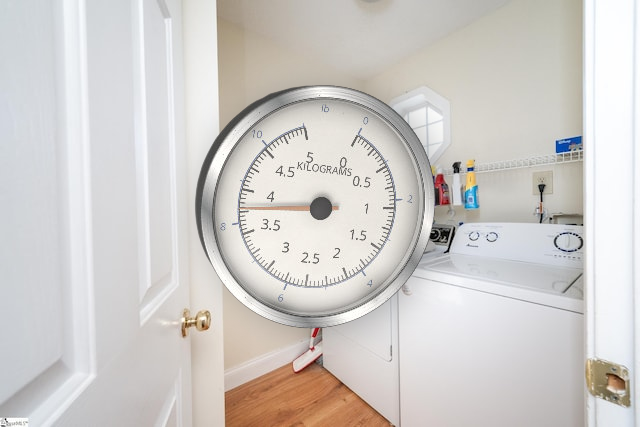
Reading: 3.8,kg
